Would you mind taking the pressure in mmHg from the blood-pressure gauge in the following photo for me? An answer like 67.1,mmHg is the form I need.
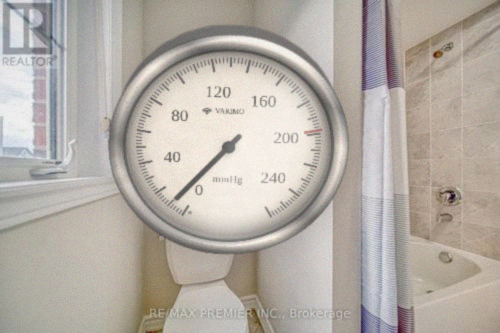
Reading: 10,mmHg
